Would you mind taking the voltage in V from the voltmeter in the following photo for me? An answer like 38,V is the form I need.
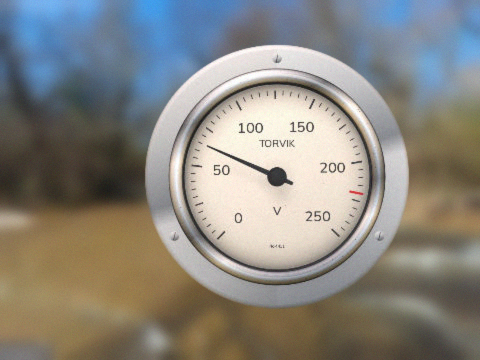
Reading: 65,V
